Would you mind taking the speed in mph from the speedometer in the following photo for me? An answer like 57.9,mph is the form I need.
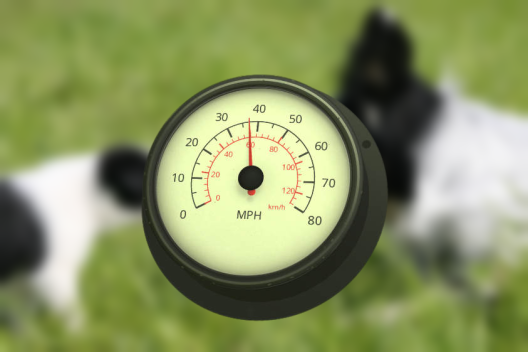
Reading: 37.5,mph
